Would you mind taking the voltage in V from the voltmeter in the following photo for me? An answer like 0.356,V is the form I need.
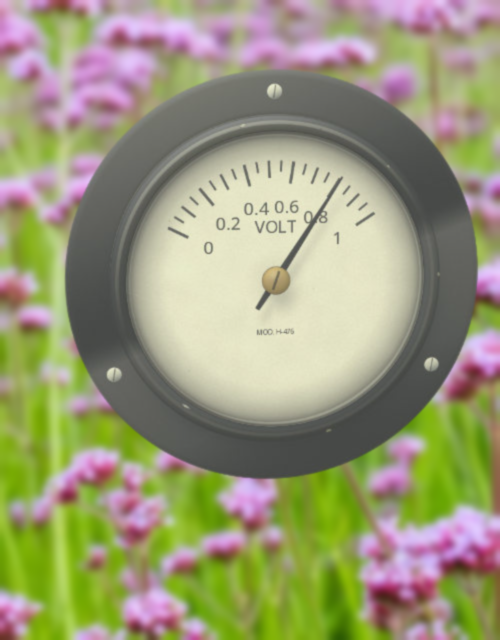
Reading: 0.8,V
